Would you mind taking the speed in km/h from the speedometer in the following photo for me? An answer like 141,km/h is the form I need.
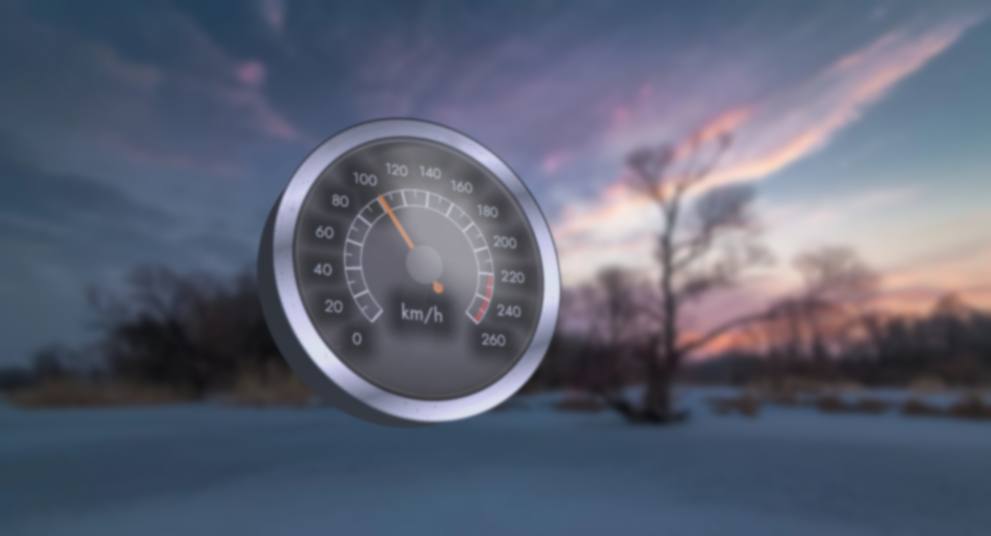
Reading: 100,km/h
